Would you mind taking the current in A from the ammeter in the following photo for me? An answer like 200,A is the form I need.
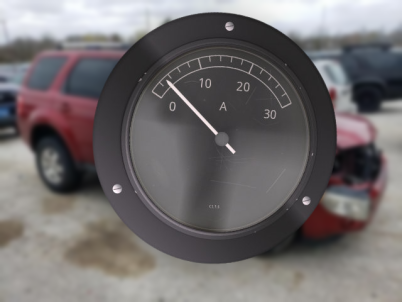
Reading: 3,A
